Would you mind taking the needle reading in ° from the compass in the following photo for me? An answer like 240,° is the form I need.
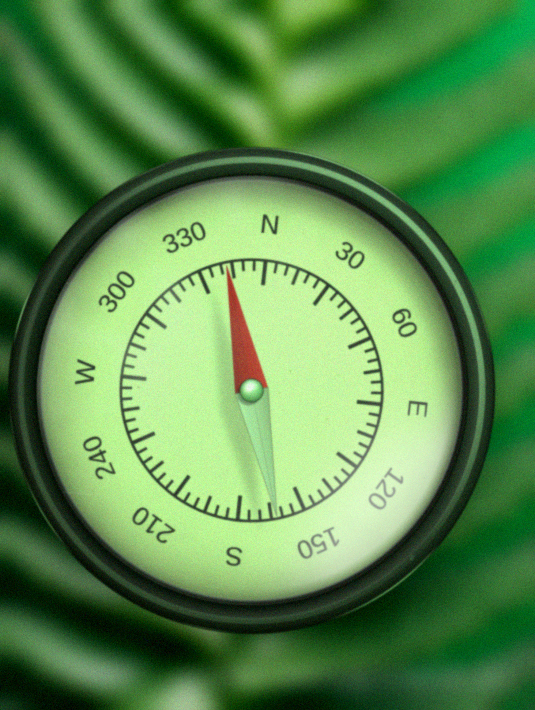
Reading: 342.5,°
